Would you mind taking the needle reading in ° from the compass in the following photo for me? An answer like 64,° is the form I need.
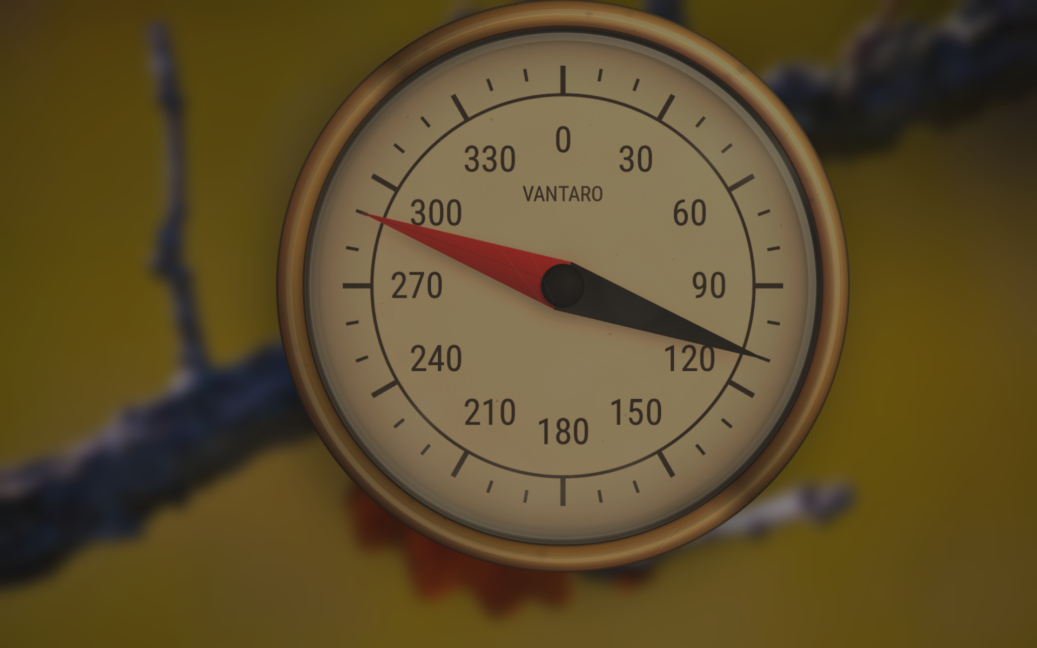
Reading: 290,°
